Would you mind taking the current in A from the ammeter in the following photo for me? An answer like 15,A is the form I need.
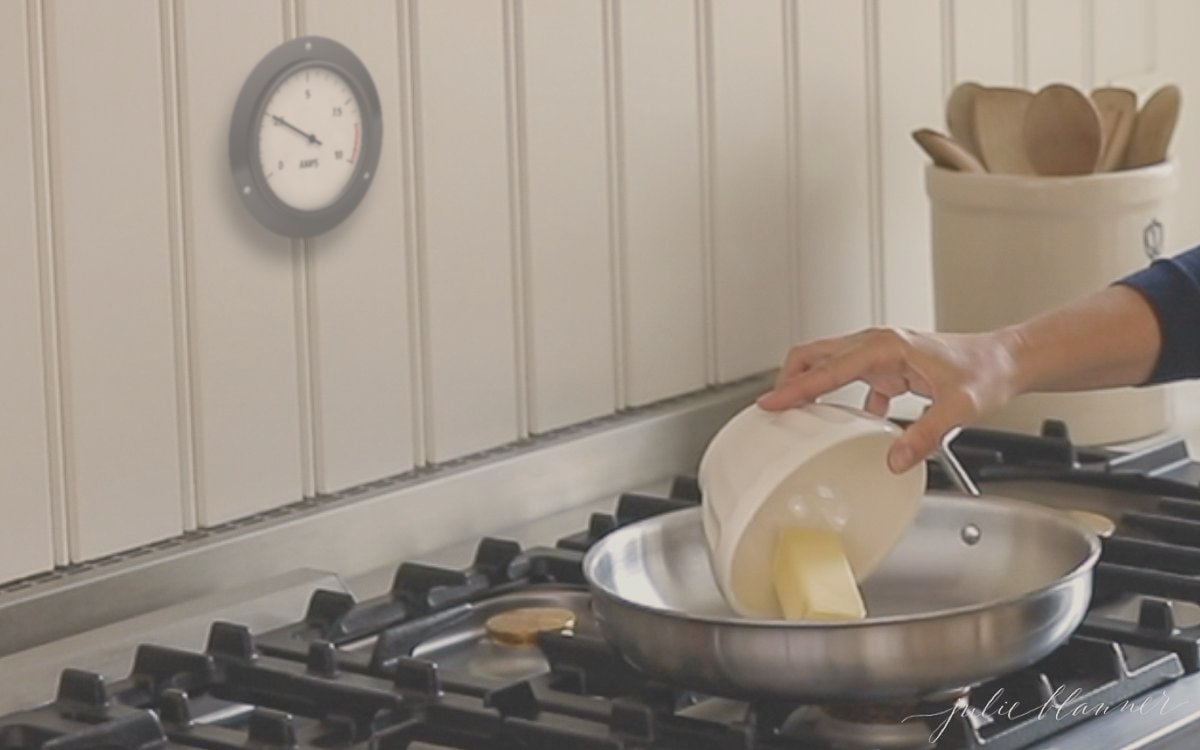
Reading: 2.5,A
